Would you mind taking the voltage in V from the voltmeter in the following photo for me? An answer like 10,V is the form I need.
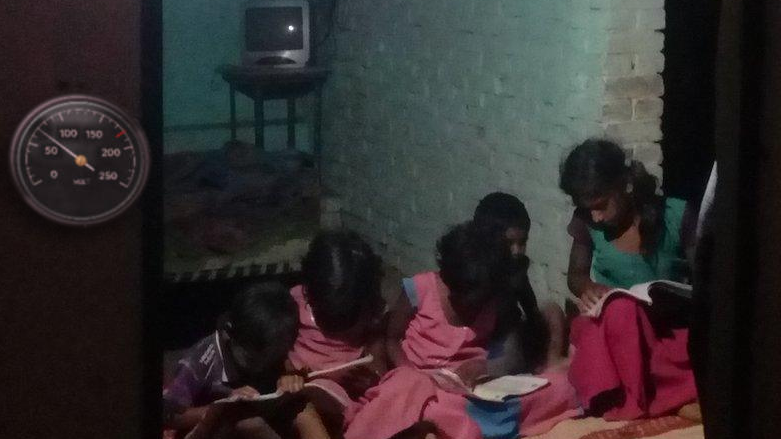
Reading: 70,V
